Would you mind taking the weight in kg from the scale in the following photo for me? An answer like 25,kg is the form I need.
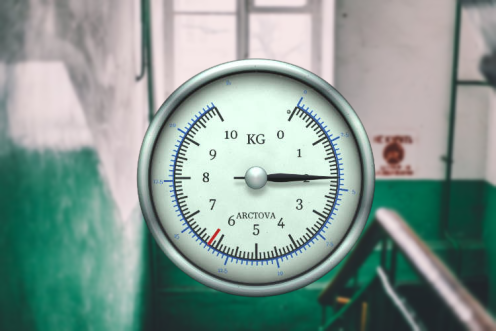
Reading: 2,kg
